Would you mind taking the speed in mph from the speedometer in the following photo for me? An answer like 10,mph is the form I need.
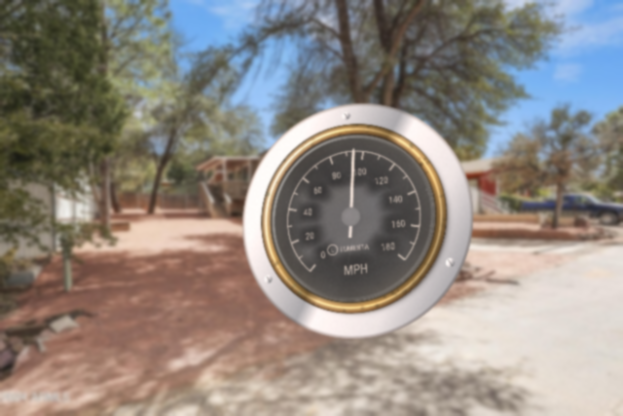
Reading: 95,mph
